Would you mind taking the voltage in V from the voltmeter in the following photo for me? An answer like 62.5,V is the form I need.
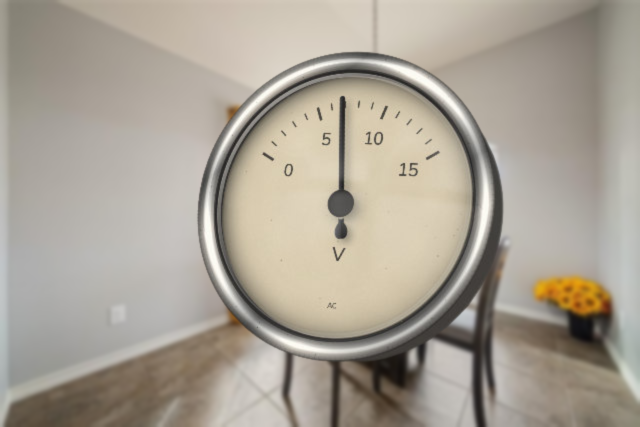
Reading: 7,V
